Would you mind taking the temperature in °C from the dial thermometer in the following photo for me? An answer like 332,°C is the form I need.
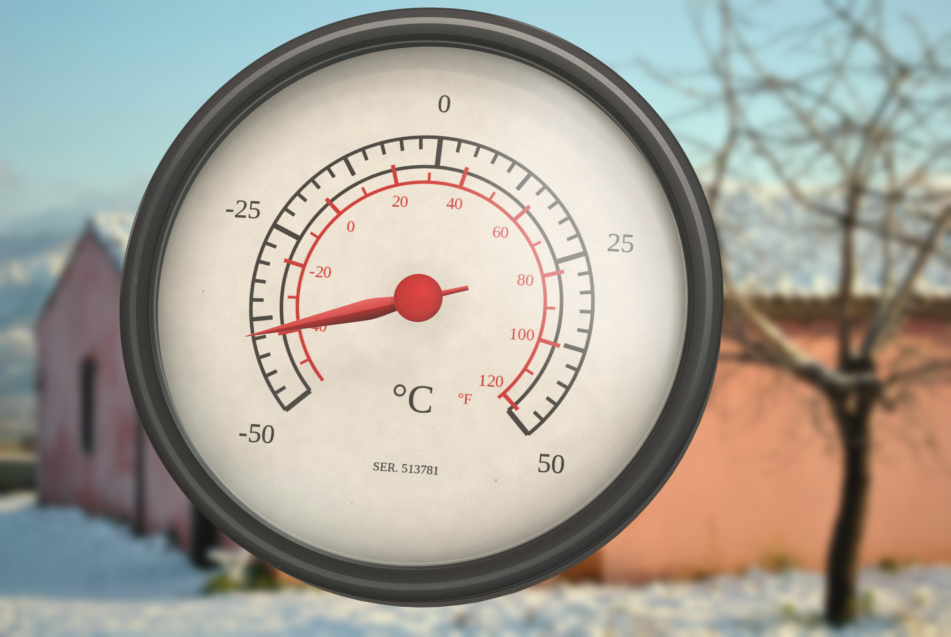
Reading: -40,°C
